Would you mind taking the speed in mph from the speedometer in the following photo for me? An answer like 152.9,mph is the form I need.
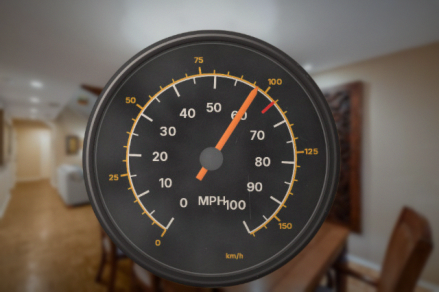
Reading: 60,mph
